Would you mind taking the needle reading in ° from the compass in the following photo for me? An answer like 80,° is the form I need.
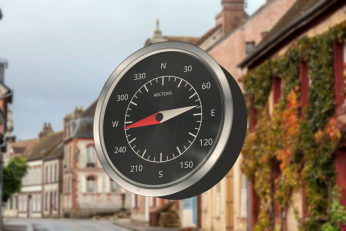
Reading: 260,°
